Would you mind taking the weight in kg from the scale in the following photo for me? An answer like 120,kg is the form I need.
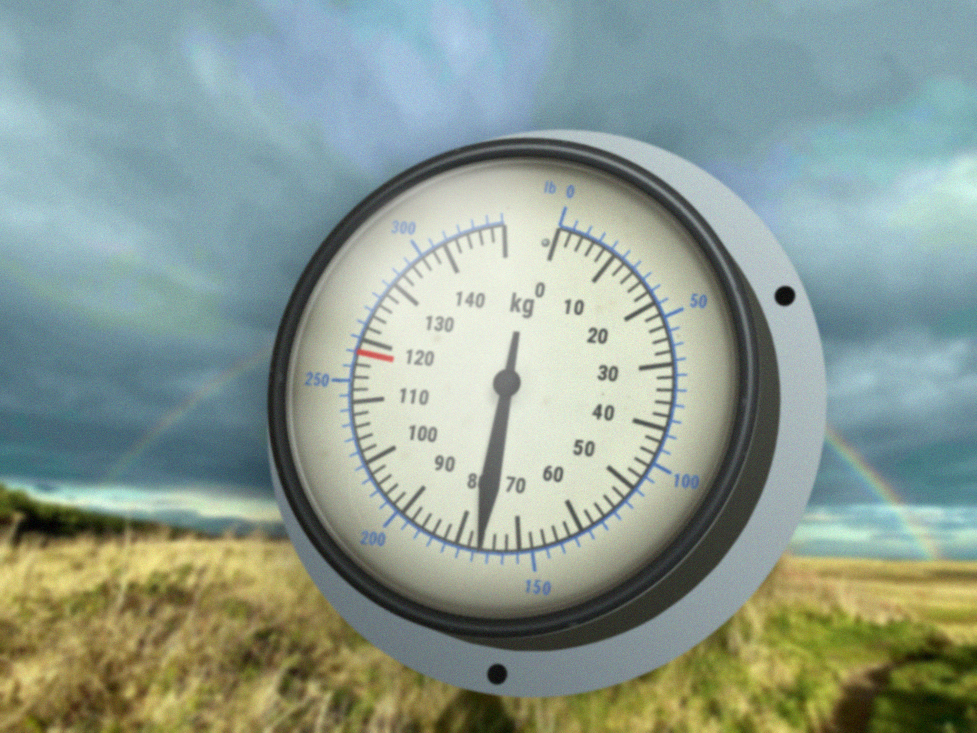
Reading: 76,kg
